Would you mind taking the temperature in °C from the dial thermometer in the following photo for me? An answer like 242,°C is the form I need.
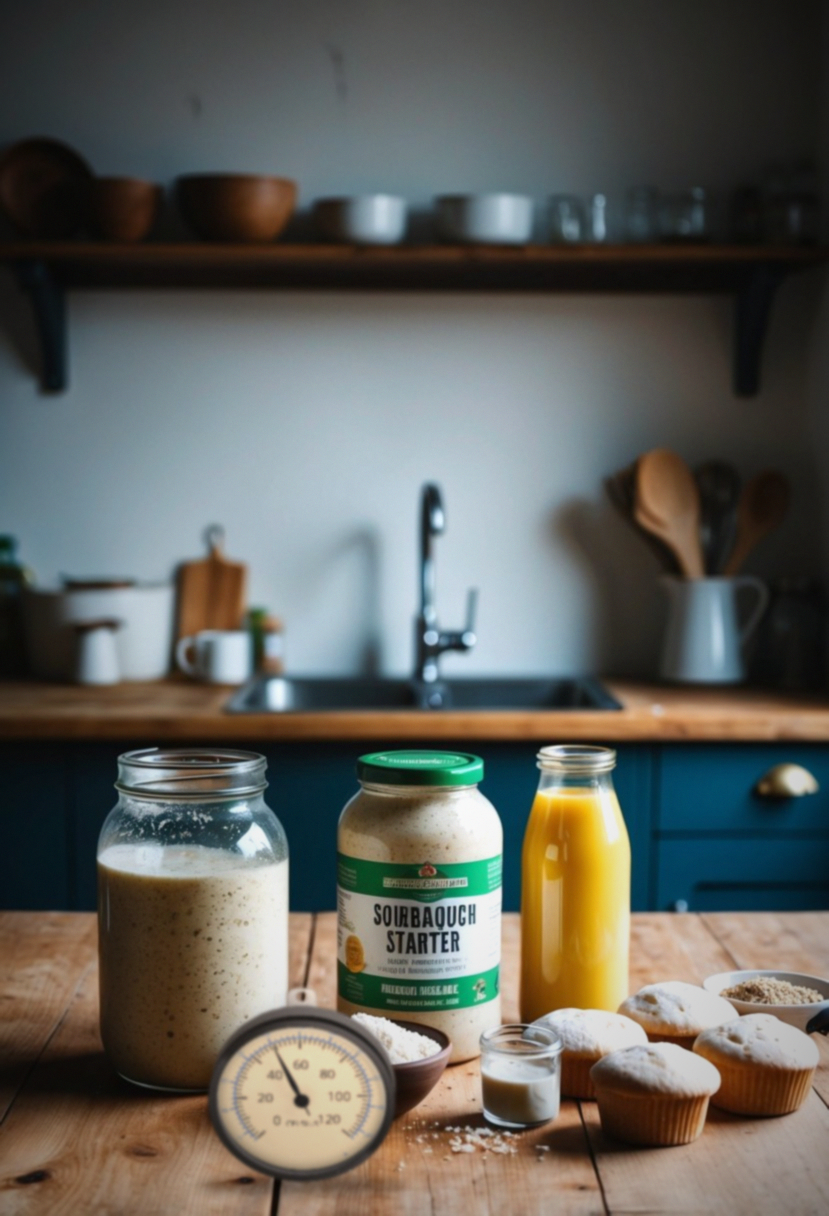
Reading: 50,°C
